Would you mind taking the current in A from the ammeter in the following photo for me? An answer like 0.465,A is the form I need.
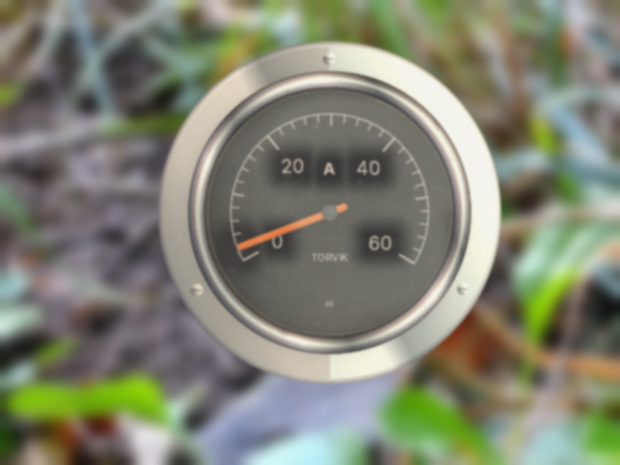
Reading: 2,A
